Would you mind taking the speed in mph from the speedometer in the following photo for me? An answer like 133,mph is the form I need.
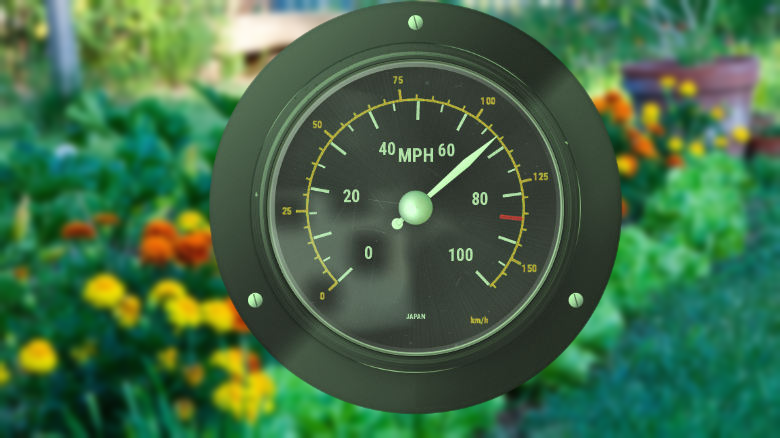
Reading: 67.5,mph
